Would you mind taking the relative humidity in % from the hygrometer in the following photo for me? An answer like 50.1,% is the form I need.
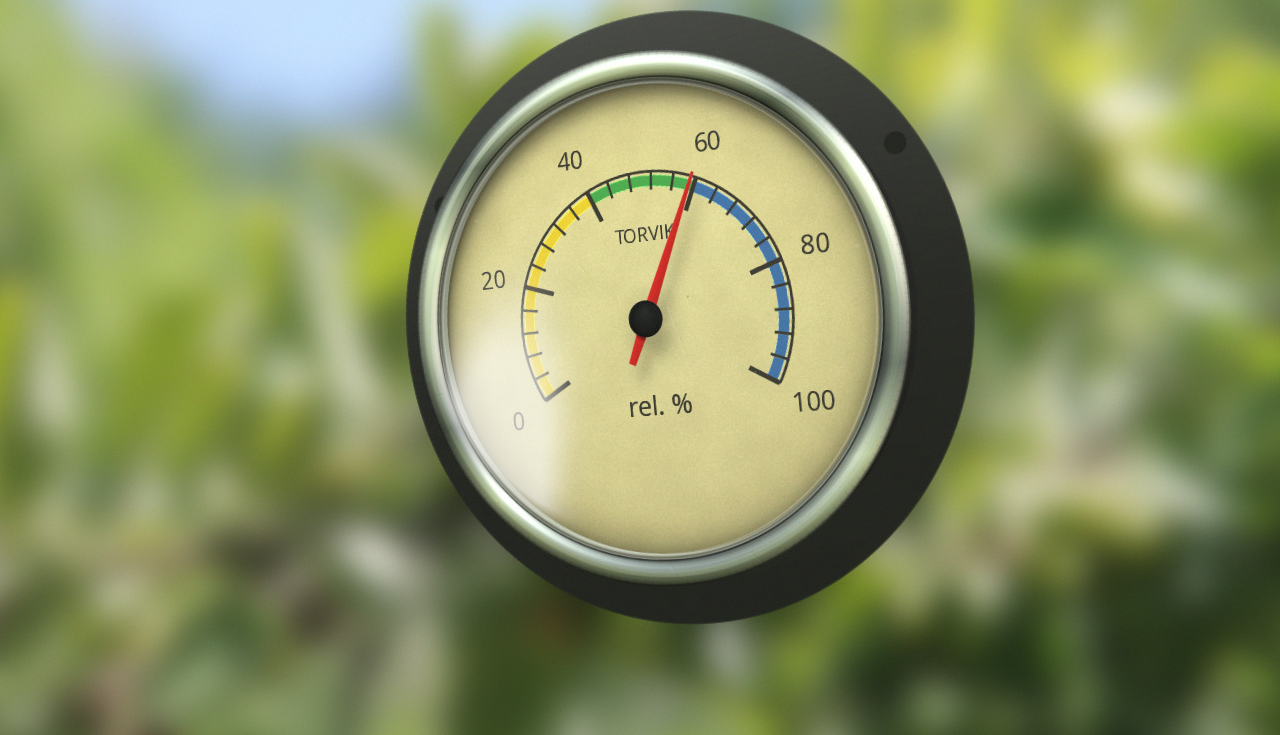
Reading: 60,%
